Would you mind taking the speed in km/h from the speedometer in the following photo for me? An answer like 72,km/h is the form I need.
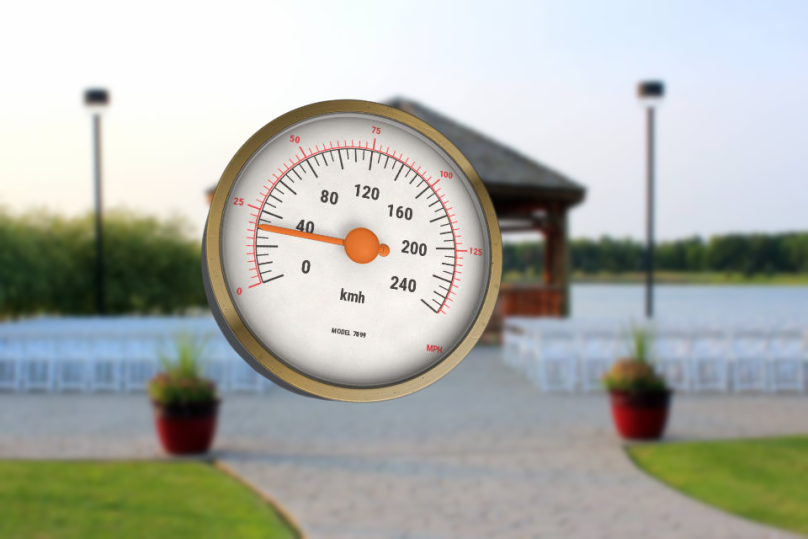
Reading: 30,km/h
